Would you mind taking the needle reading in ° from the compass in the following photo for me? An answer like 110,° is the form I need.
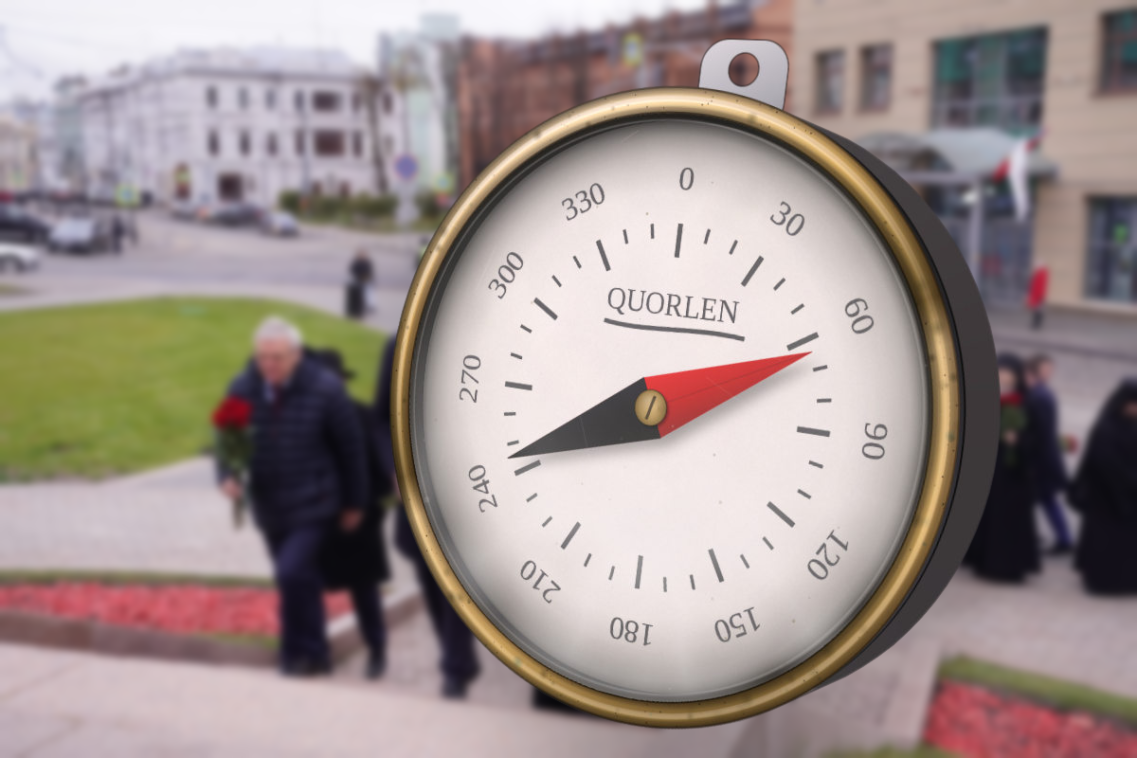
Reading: 65,°
